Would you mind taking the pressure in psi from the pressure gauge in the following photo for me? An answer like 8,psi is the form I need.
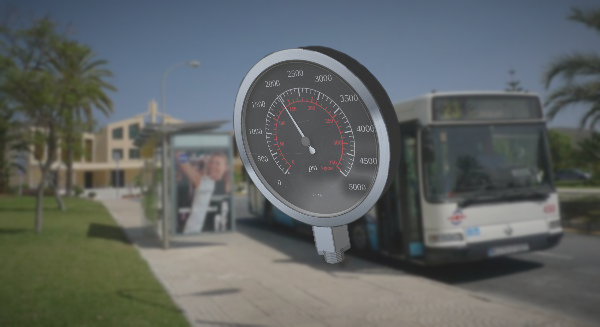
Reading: 2000,psi
